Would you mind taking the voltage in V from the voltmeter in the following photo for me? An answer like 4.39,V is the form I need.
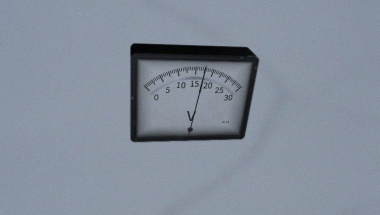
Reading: 17.5,V
